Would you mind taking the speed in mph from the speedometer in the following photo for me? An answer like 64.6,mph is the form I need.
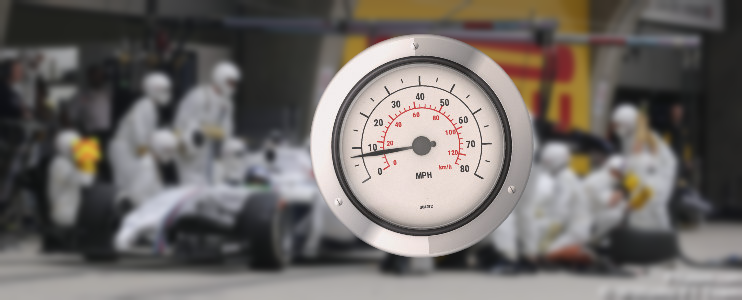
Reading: 7.5,mph
